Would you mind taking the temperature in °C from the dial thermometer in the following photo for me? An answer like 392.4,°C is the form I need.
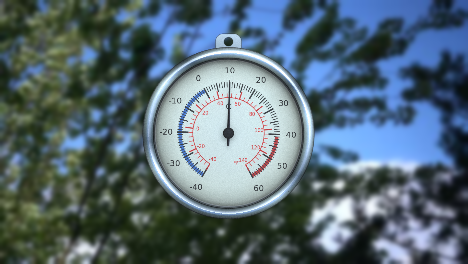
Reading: 10,°C
